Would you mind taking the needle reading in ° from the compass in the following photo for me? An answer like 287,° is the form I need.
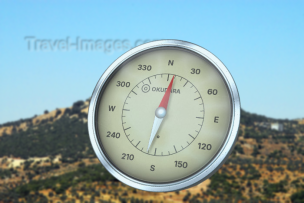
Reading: 10,°
